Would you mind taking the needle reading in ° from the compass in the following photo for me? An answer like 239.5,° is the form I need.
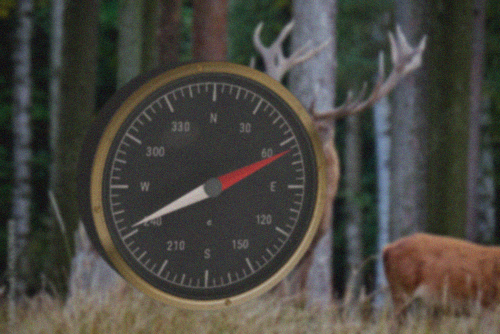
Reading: 65,°
